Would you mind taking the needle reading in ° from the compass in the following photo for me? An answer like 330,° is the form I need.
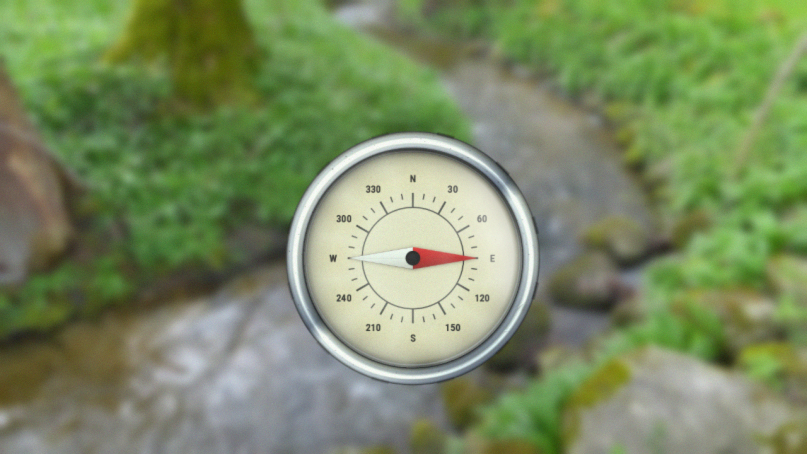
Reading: 90,°
